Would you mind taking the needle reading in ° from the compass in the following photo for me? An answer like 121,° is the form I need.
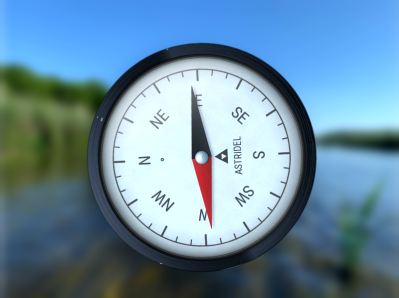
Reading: 265,°
